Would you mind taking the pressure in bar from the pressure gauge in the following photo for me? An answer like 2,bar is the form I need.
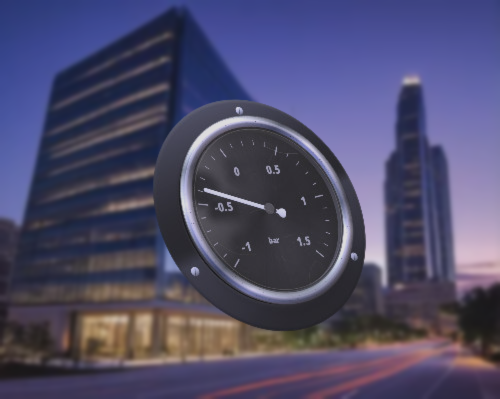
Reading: -0.4,bar
